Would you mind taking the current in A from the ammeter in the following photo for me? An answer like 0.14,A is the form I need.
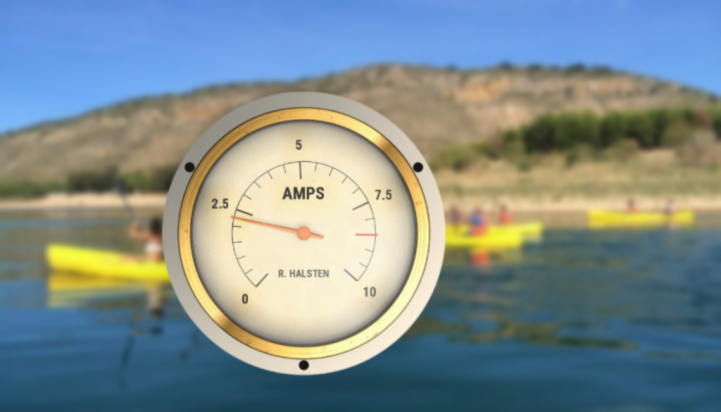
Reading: 2.25,A
